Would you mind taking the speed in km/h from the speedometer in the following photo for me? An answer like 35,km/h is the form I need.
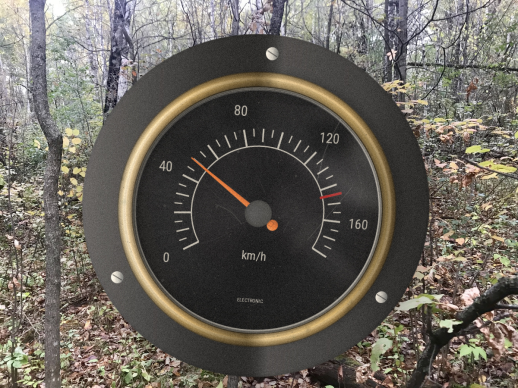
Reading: 50,km/h
